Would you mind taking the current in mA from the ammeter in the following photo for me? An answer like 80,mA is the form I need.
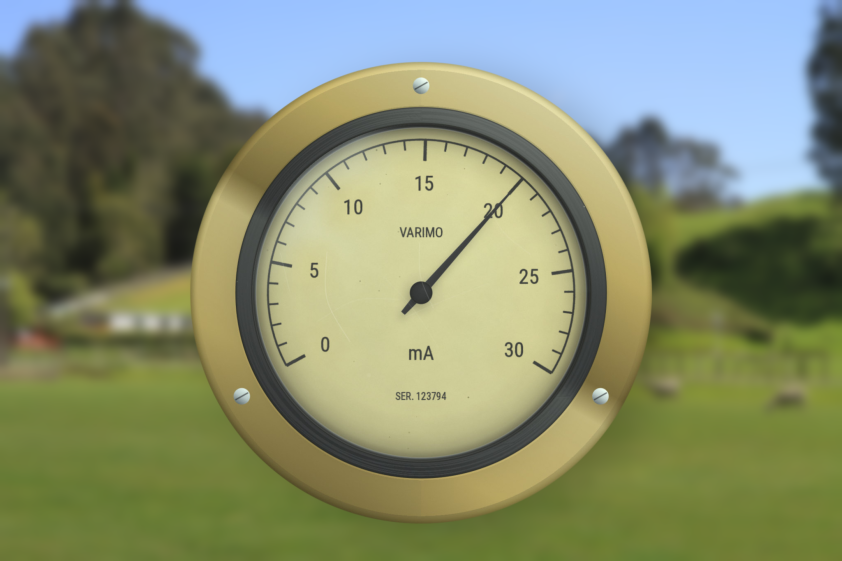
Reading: 20,mA
